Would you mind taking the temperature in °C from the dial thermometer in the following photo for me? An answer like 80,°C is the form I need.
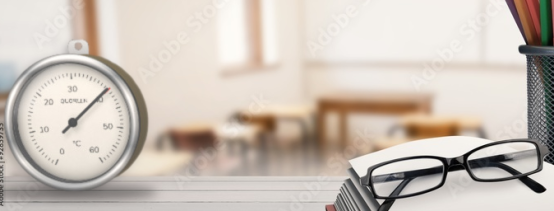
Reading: 40,°C
